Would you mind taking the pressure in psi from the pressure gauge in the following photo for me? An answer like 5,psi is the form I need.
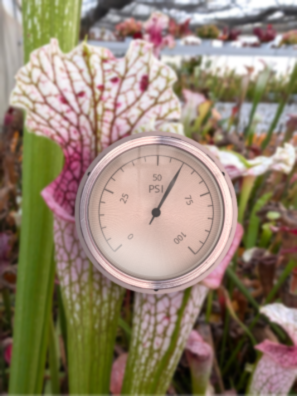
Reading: 60,psi
